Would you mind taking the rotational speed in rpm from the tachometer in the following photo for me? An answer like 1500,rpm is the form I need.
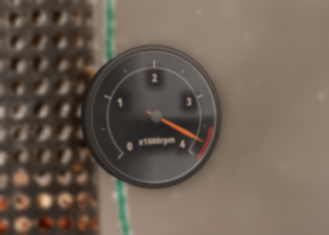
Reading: 3750,rpm
